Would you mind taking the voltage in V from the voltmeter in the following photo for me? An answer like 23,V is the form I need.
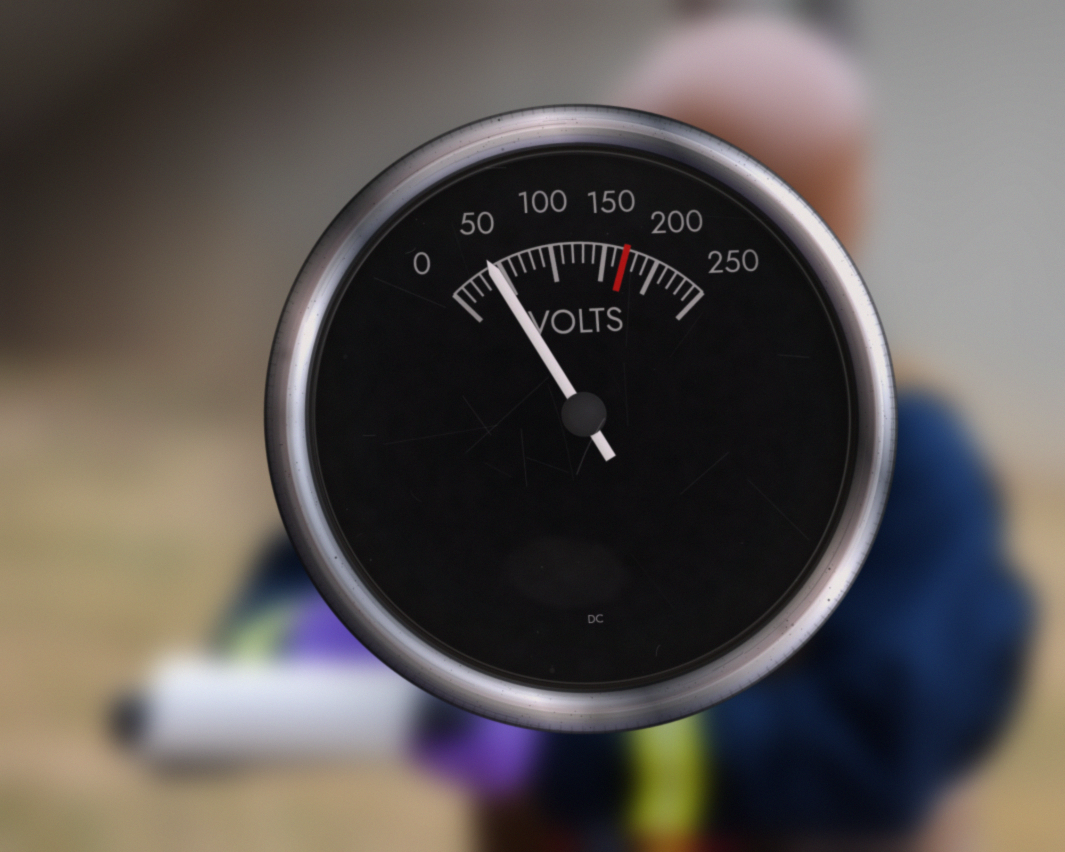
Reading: 40,V
